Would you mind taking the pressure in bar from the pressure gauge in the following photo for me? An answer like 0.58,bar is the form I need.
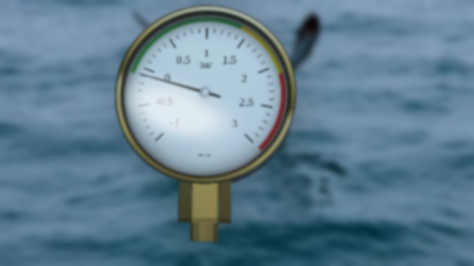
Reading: -0.1,bar
